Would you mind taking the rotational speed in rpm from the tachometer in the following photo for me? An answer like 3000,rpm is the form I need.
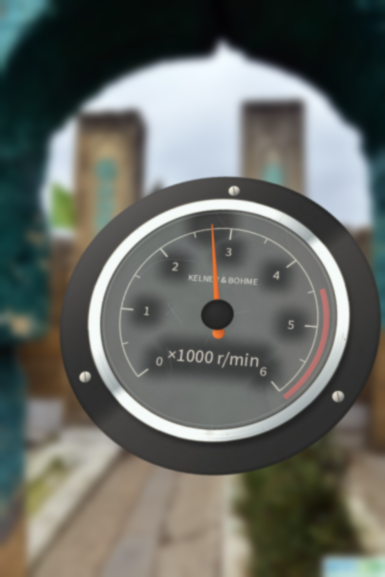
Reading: 2750,rpm
